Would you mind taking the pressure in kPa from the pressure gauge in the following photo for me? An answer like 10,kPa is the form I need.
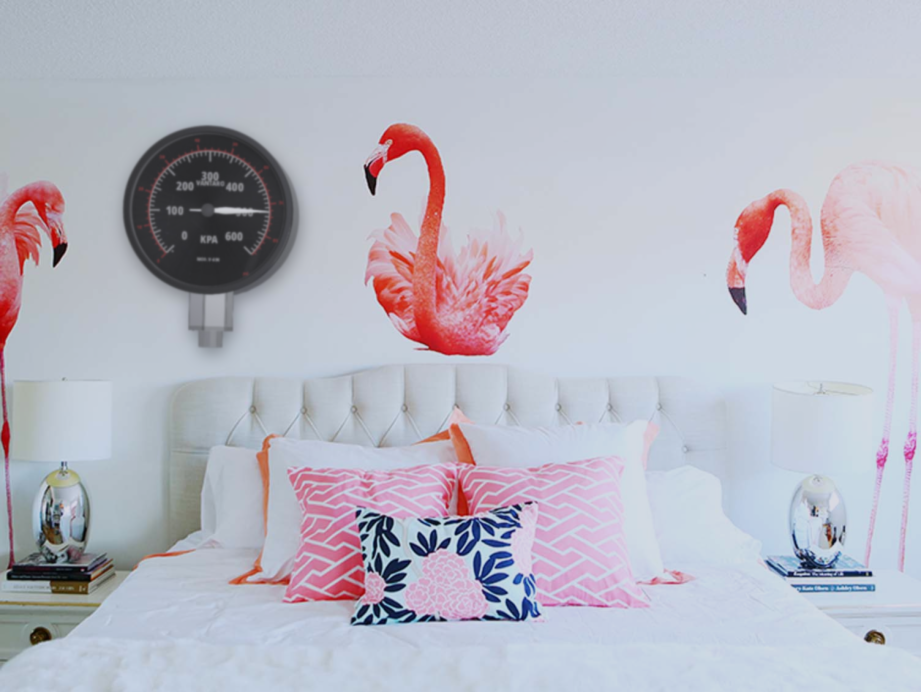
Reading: 500,kPa
